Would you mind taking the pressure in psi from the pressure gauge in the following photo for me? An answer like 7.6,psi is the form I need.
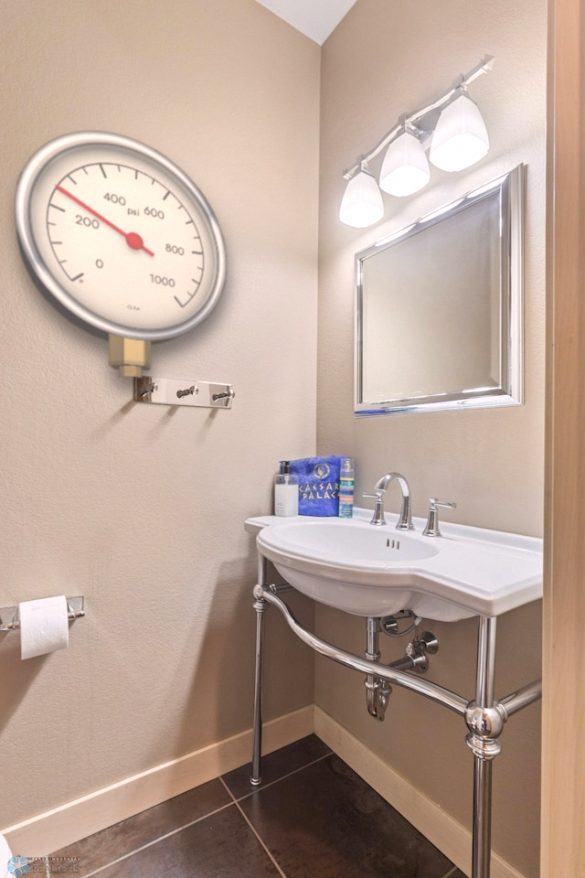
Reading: 250,psi
